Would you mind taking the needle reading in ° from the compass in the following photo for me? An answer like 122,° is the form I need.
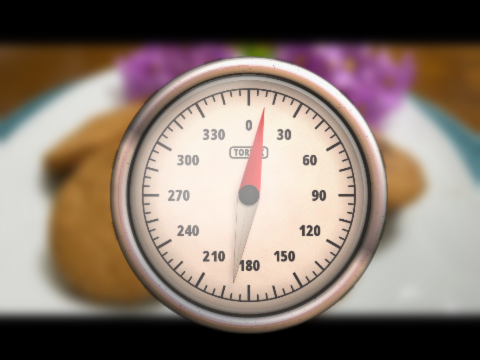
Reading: 10,°
